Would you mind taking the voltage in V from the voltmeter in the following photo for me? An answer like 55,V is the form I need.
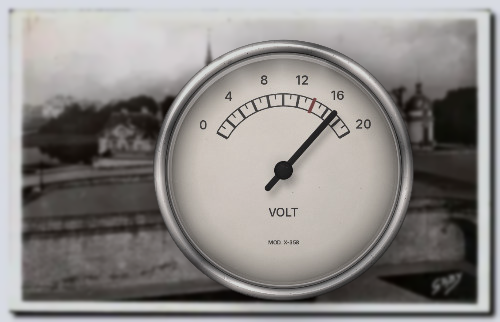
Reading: 17,V
